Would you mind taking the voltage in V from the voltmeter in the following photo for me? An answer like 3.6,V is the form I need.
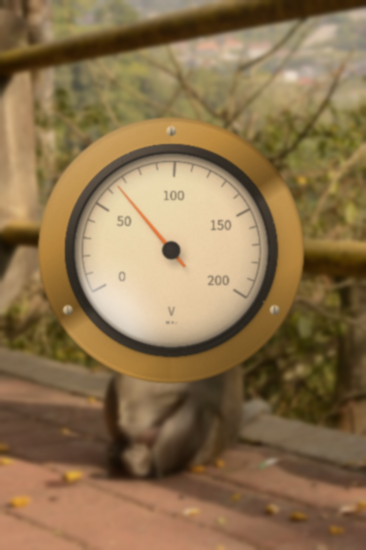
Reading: 65,V
